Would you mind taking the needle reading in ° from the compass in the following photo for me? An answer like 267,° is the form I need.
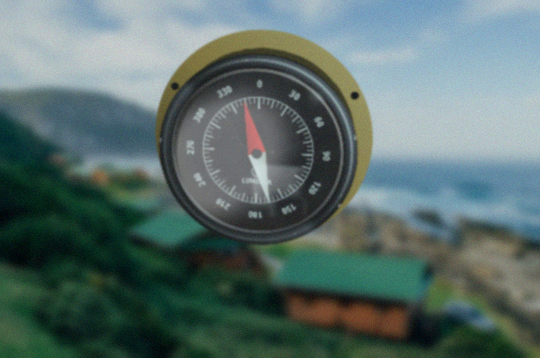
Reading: 345,°
